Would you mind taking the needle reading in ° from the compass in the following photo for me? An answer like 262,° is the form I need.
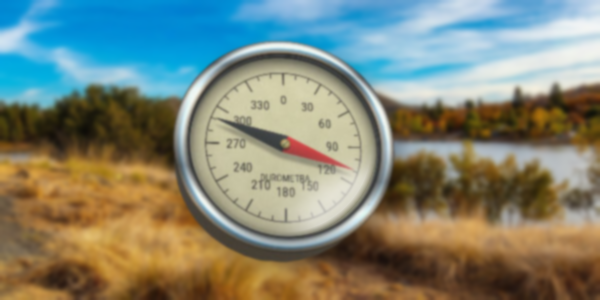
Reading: 110,°
